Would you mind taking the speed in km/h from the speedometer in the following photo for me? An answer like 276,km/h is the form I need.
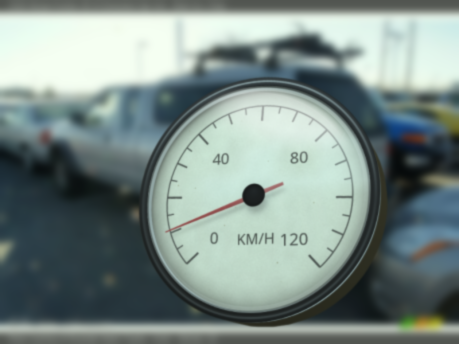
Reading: 10,km/h
